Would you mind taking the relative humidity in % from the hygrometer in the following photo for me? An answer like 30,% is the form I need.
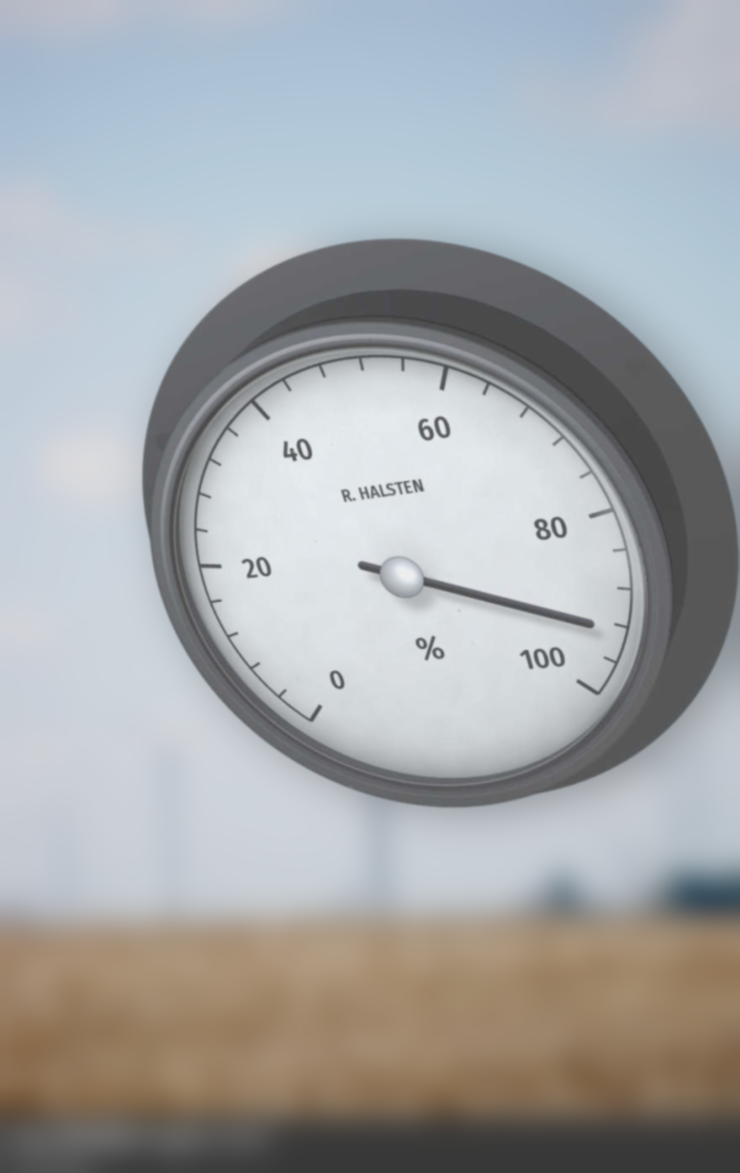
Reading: 92,%
